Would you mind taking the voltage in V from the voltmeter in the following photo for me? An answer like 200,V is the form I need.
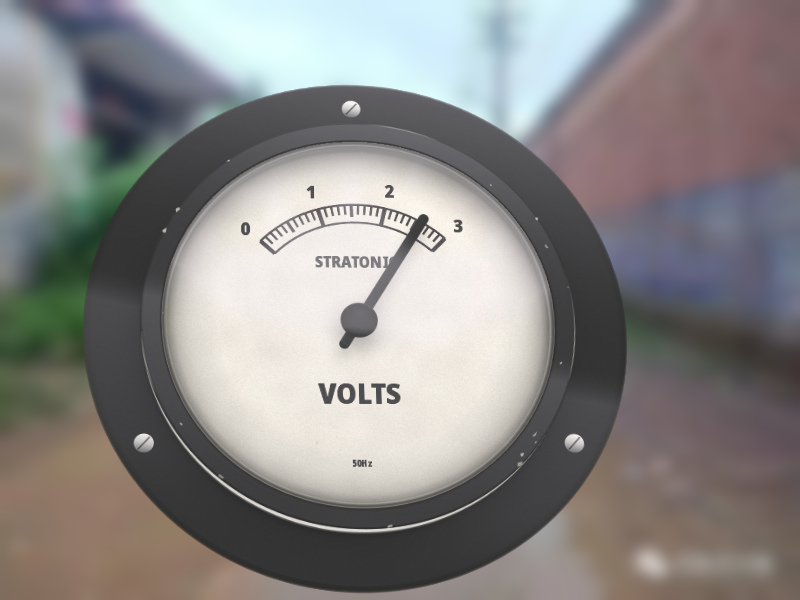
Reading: 2.6,V
